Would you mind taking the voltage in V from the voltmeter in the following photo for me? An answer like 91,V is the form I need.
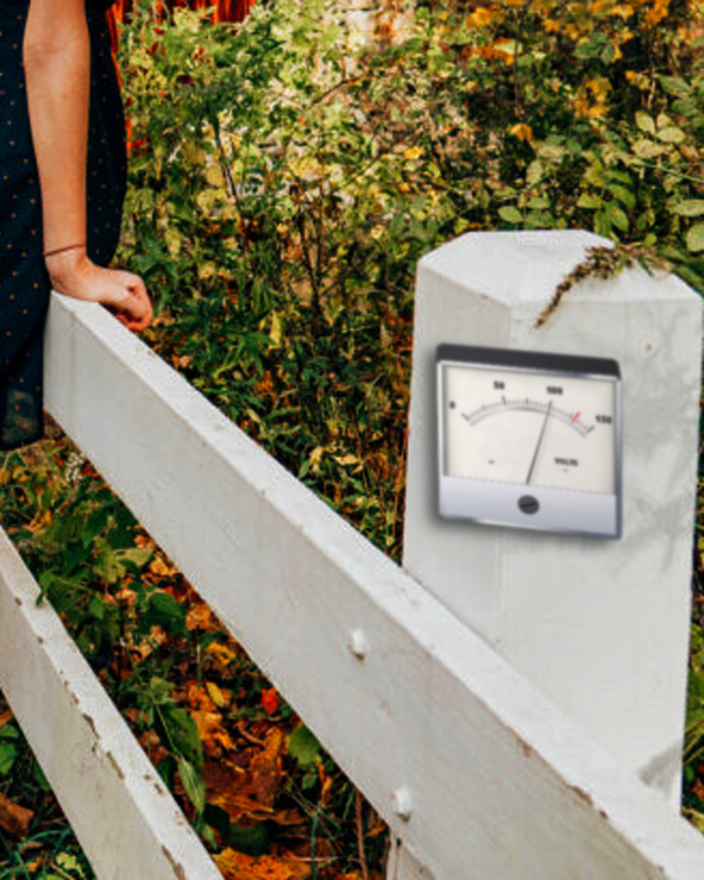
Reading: 100,V
